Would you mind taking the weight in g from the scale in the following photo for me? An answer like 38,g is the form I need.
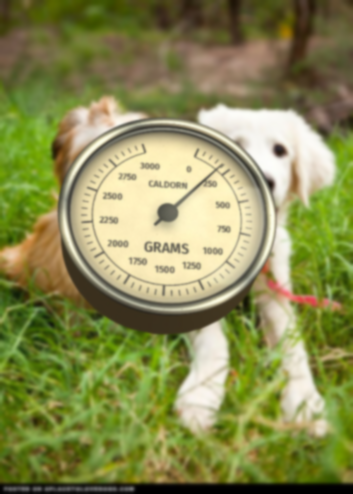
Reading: 200,g
